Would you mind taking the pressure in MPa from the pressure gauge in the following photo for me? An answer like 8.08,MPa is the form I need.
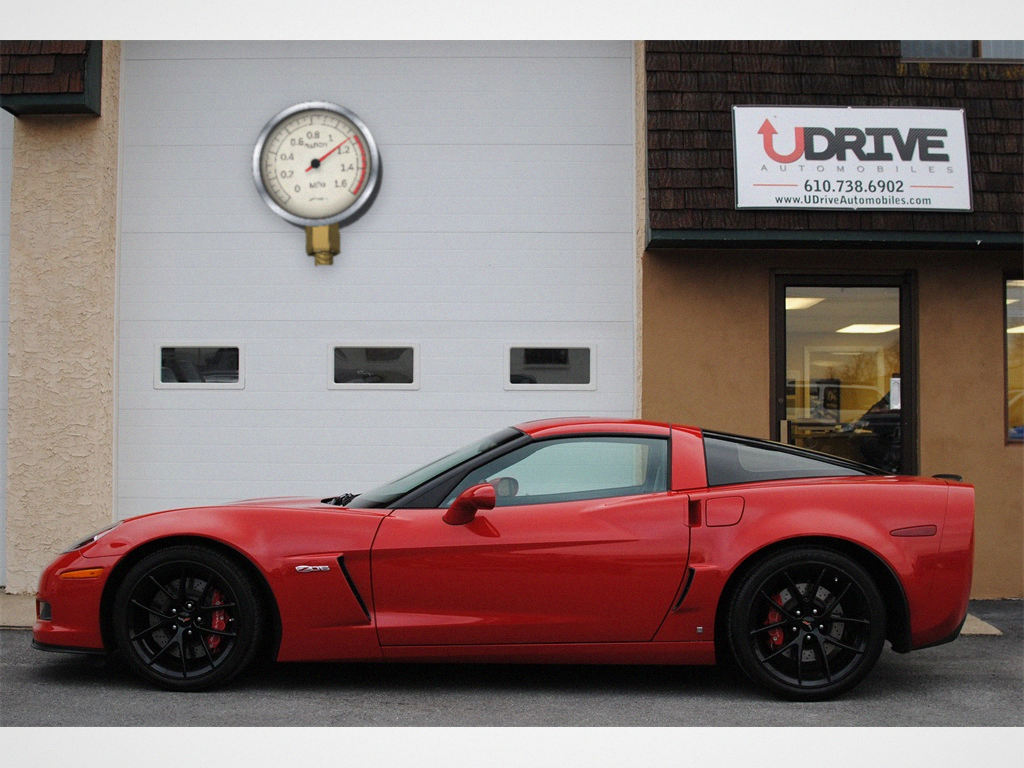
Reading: 1.15,MPa
